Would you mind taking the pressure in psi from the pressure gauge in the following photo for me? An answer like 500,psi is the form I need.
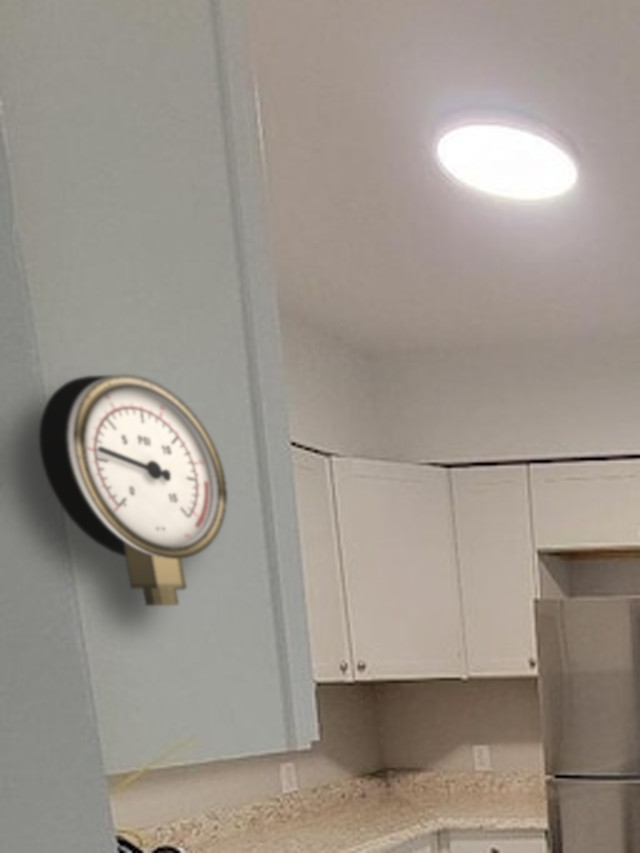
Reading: 3,psi
